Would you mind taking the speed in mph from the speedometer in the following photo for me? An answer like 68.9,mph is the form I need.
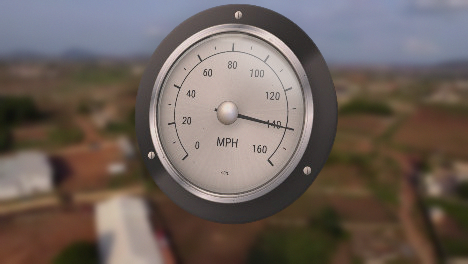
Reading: 140,mph
